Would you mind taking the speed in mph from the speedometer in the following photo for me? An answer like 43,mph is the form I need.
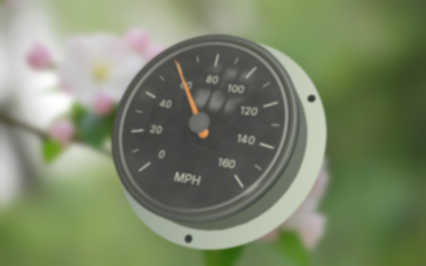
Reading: 60,mph
